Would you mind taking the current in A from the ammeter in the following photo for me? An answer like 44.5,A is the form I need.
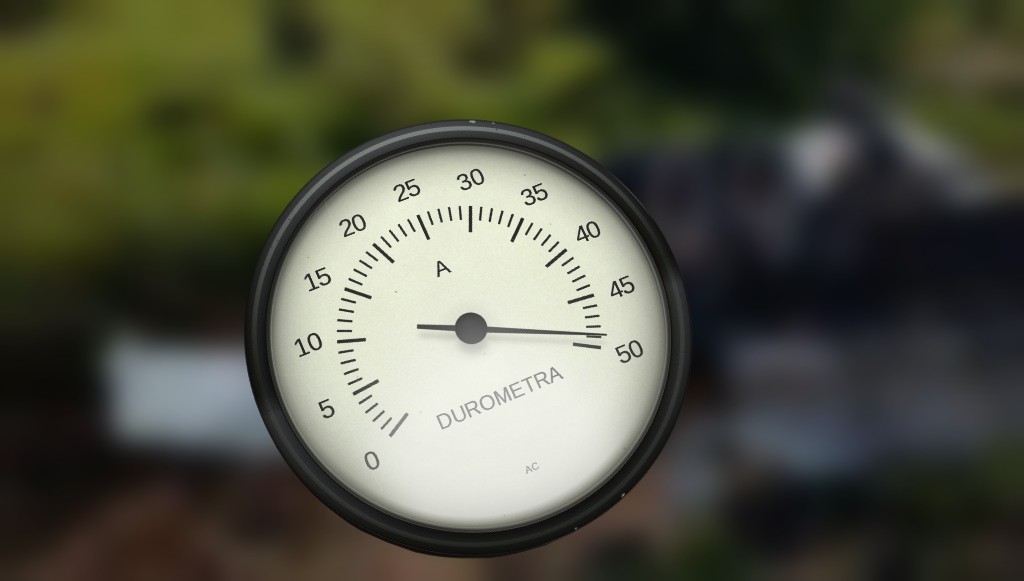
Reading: 49,A
